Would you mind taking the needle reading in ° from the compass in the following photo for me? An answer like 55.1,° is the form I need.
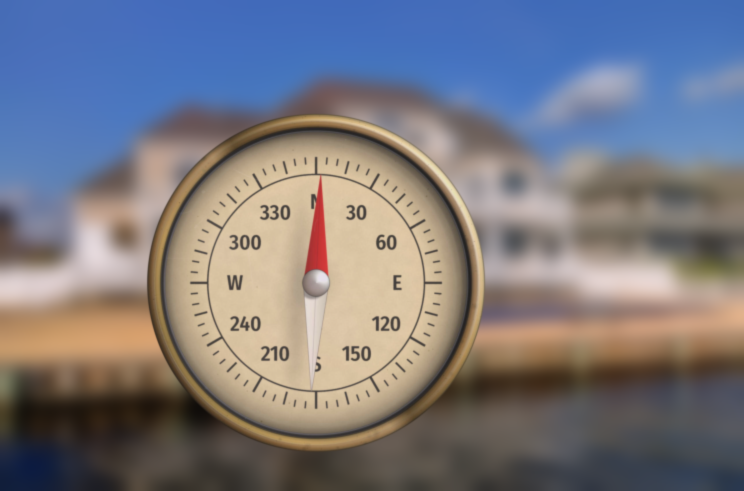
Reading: 2.5,°
